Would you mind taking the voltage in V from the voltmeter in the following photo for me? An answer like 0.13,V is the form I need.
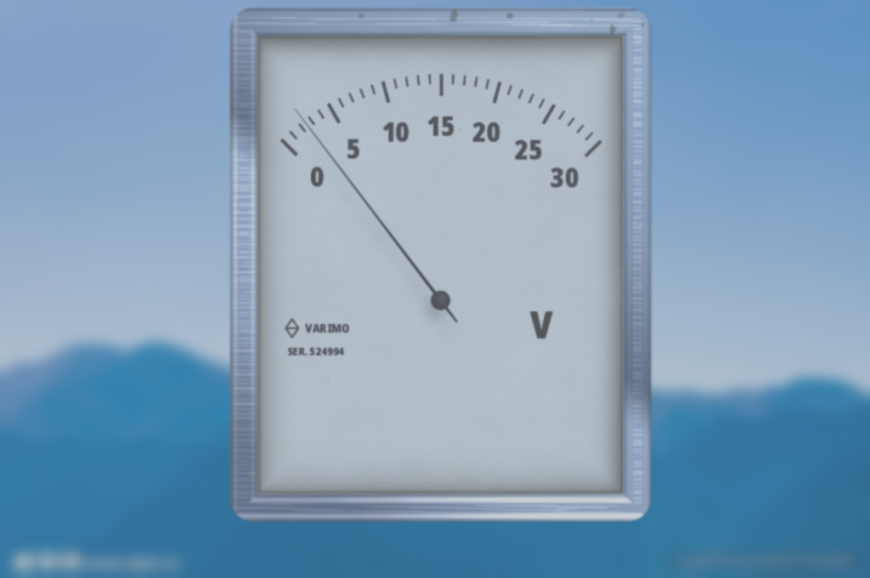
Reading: 2.5,V
